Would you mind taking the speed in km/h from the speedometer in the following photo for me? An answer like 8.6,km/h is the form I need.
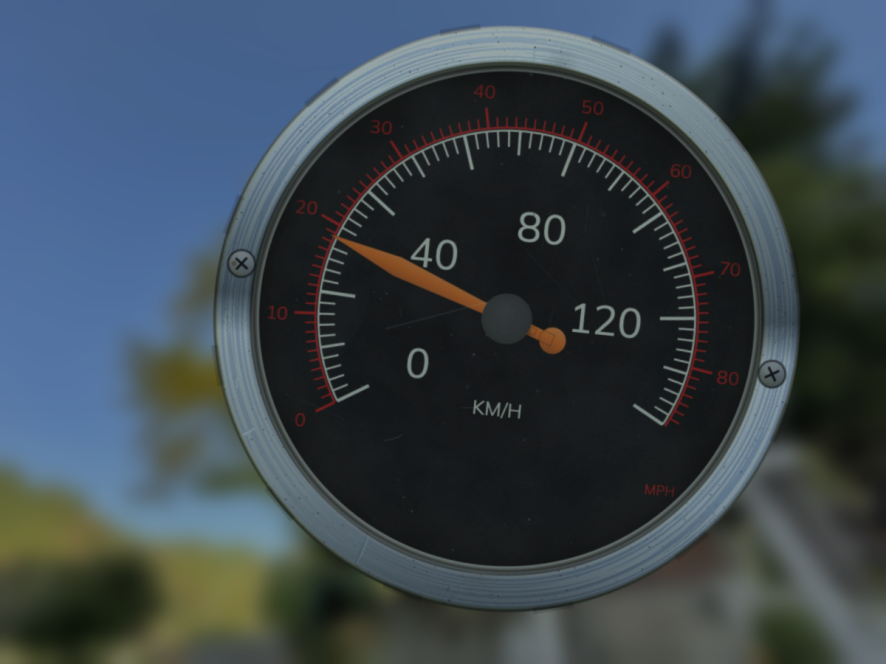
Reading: 30,km/h
